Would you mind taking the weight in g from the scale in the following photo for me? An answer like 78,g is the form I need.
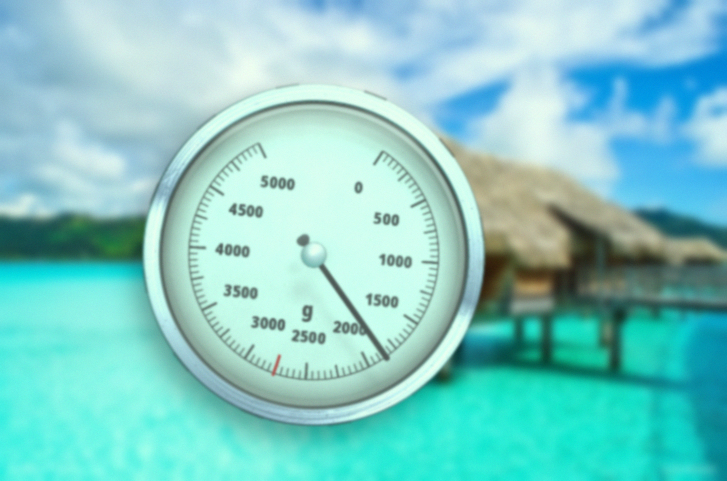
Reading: 1850,g
